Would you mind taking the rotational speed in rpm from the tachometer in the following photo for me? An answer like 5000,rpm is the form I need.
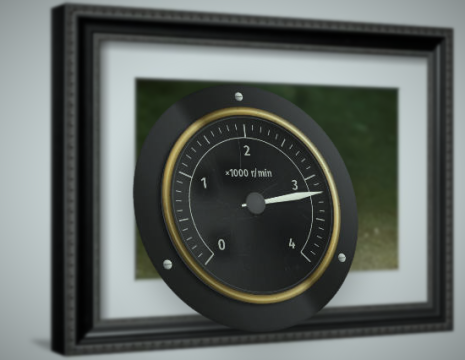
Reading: 3200,rpm
